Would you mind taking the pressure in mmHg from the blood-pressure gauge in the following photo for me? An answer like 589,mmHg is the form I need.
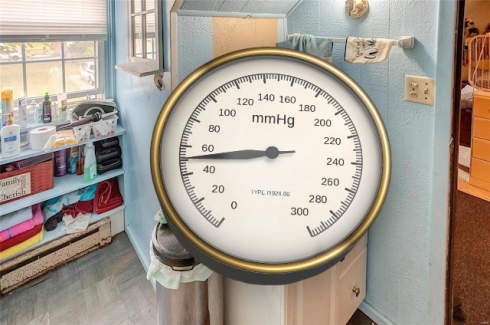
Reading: 50,mmHg
